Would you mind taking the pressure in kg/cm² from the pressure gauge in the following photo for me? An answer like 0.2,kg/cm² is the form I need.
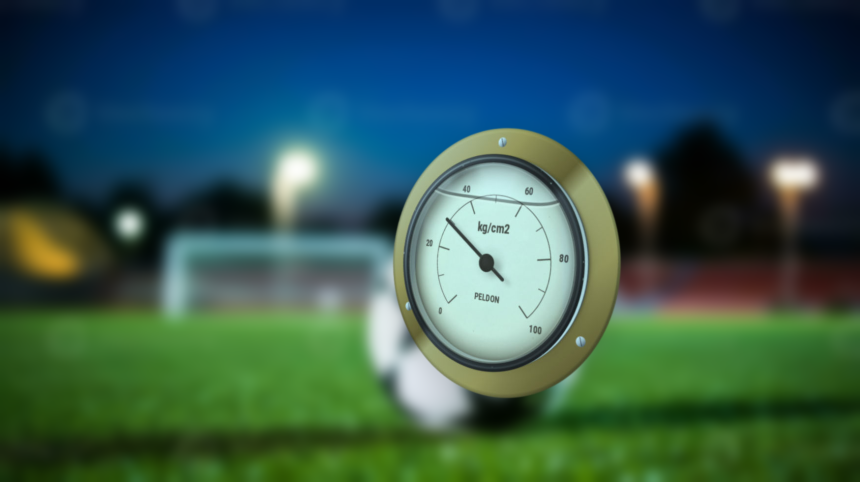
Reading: 30,kg/cm²
